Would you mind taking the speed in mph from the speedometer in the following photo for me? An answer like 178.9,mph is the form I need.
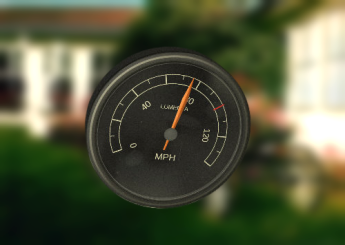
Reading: 75,mph
